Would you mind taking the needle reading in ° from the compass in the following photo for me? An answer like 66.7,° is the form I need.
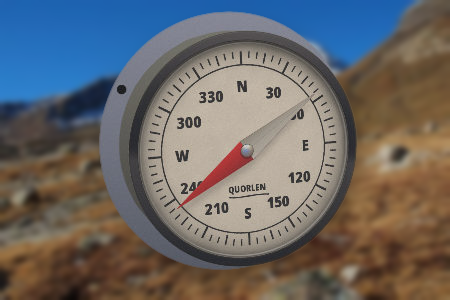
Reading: 235,°
